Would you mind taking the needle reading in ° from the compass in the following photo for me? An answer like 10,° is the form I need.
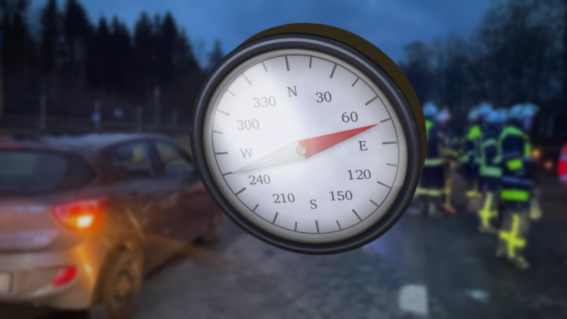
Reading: 75,°
